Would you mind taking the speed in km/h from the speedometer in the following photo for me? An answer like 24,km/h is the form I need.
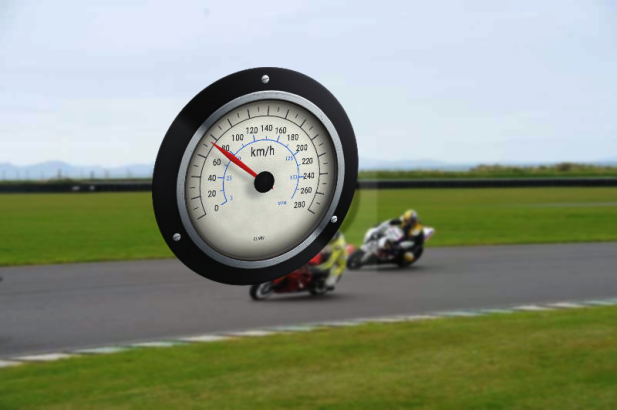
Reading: 75,km/h
